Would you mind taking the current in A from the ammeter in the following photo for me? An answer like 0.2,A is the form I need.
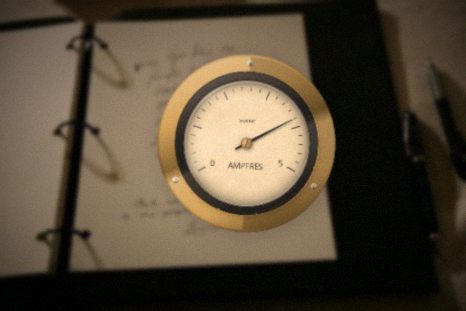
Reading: 3.8,A
